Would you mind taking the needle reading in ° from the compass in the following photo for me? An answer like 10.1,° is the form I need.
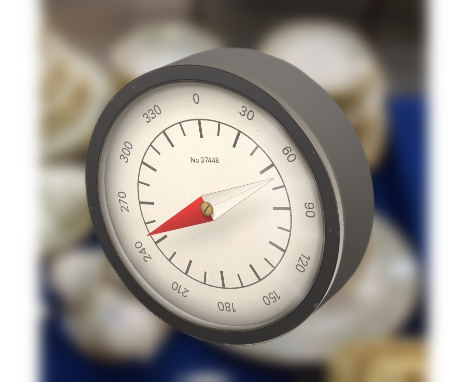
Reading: 247.5,°
